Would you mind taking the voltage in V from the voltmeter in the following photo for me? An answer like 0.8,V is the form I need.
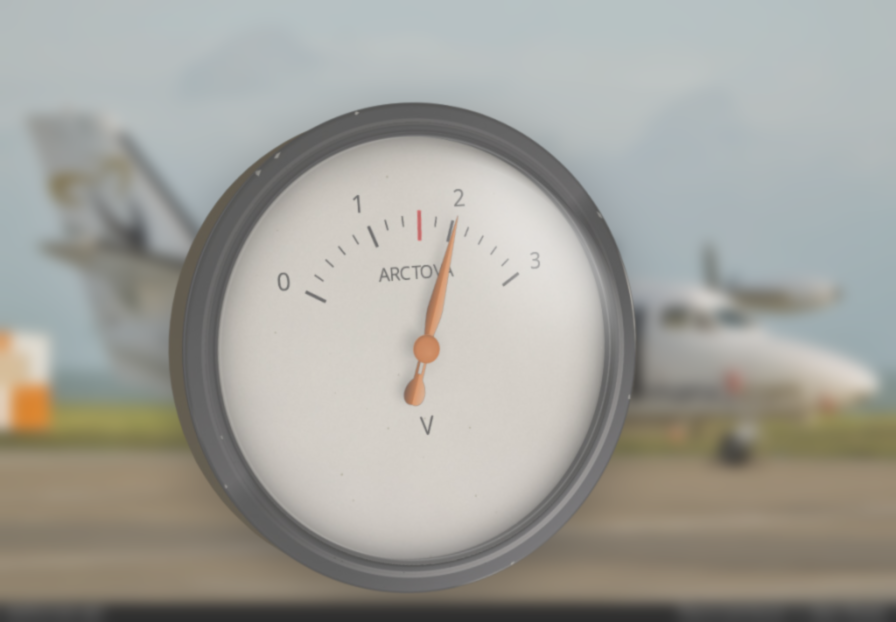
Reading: 2,V
